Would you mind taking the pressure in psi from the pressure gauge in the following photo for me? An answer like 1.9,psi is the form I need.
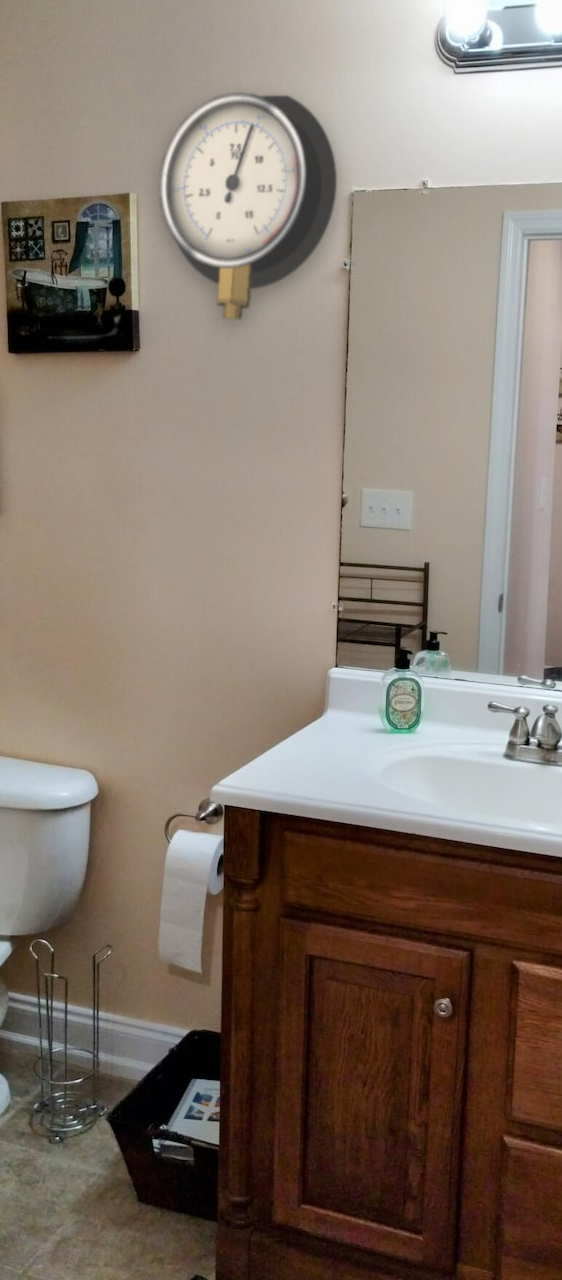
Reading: 8.5,psi
